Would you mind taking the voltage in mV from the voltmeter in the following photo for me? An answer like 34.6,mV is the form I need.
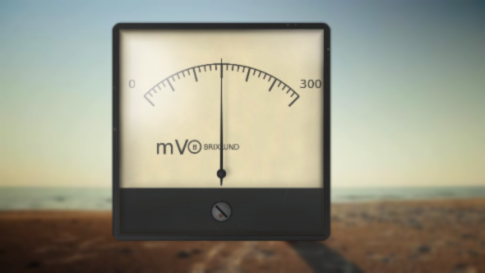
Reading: 150,mV
